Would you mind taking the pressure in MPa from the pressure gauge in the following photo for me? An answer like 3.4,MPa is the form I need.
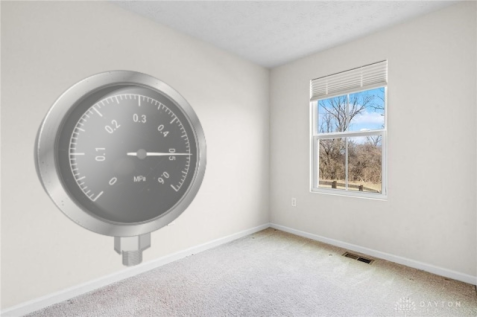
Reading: 0.5,MPa
